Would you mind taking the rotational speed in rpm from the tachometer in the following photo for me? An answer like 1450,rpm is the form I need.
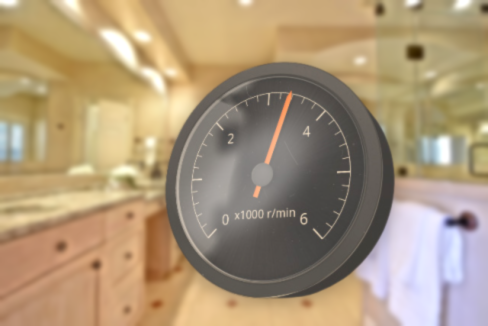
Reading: 3400,rpm
